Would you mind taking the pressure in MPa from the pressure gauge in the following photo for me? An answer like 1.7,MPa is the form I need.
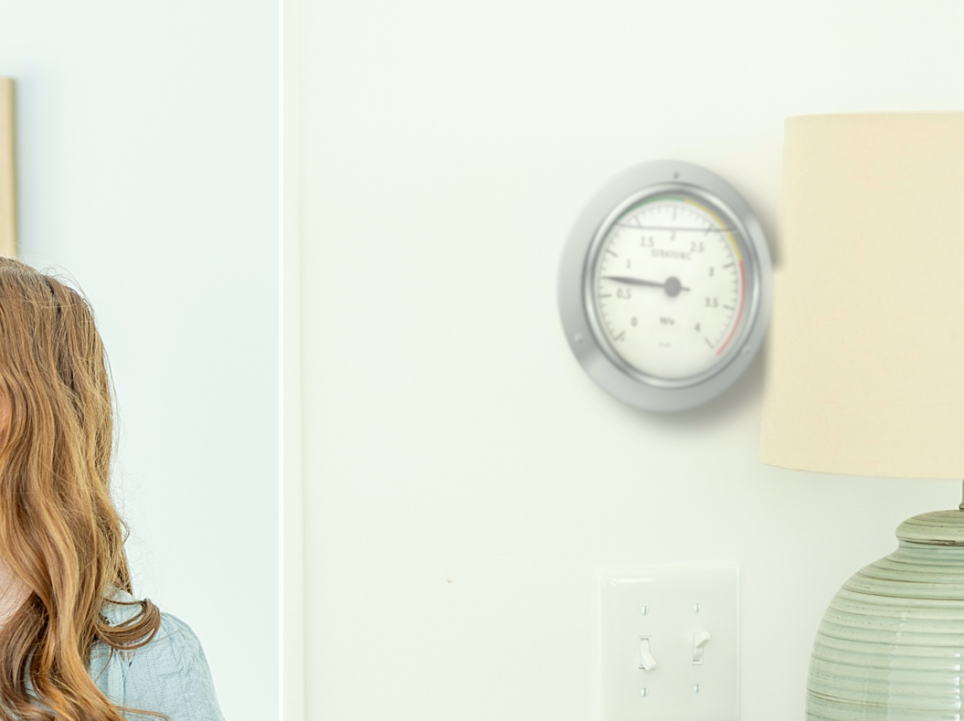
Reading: 0.7,MPa
